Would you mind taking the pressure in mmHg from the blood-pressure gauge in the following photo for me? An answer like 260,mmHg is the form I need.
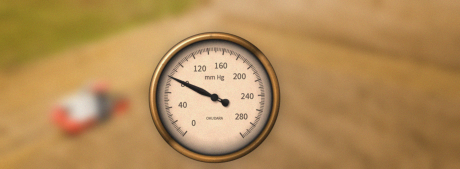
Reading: 80,mmHg
